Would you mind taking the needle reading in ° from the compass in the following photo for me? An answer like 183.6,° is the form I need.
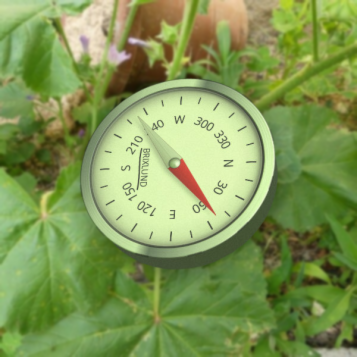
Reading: 52.5,°
